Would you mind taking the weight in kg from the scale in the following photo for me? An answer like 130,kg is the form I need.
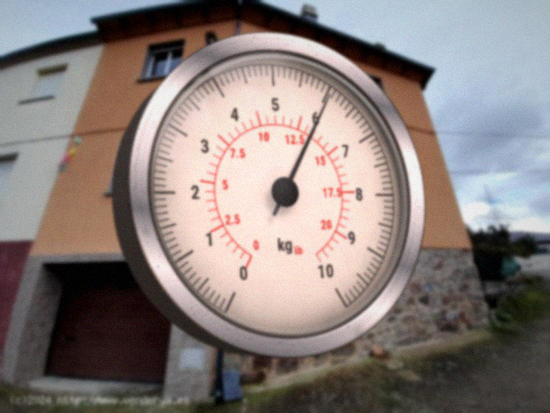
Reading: 6,kg
